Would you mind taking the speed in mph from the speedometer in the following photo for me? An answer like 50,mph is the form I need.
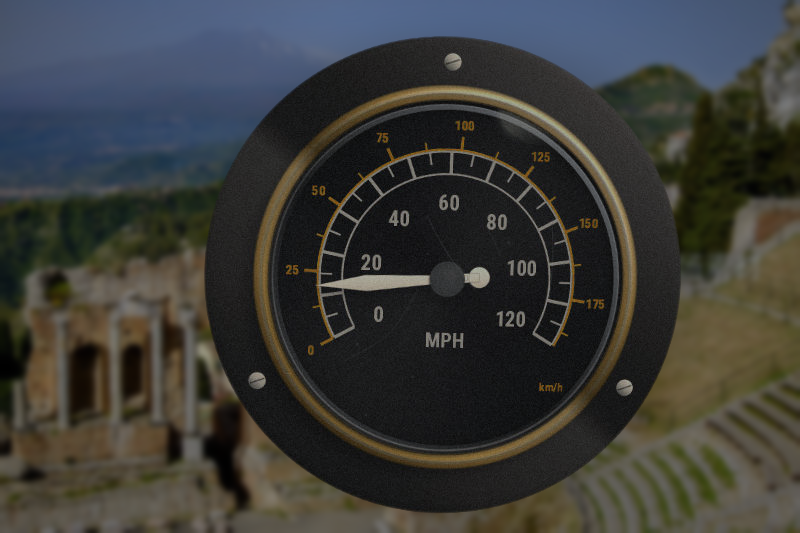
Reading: 12.5,mph
